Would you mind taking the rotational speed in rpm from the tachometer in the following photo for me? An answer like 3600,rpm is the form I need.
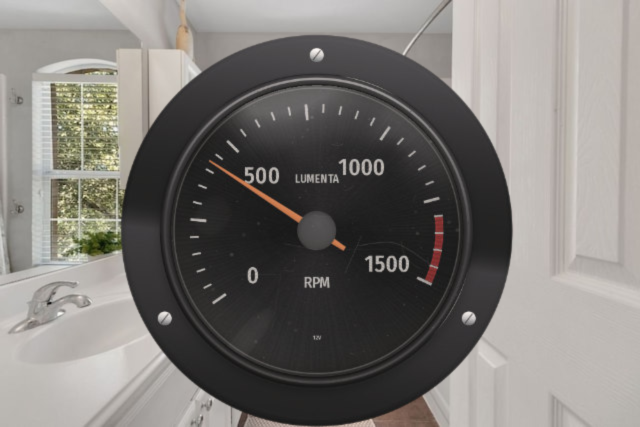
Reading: 425,rpm
